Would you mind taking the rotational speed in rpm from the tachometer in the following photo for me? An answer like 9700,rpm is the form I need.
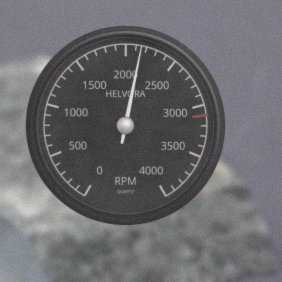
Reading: 2150,rpm
